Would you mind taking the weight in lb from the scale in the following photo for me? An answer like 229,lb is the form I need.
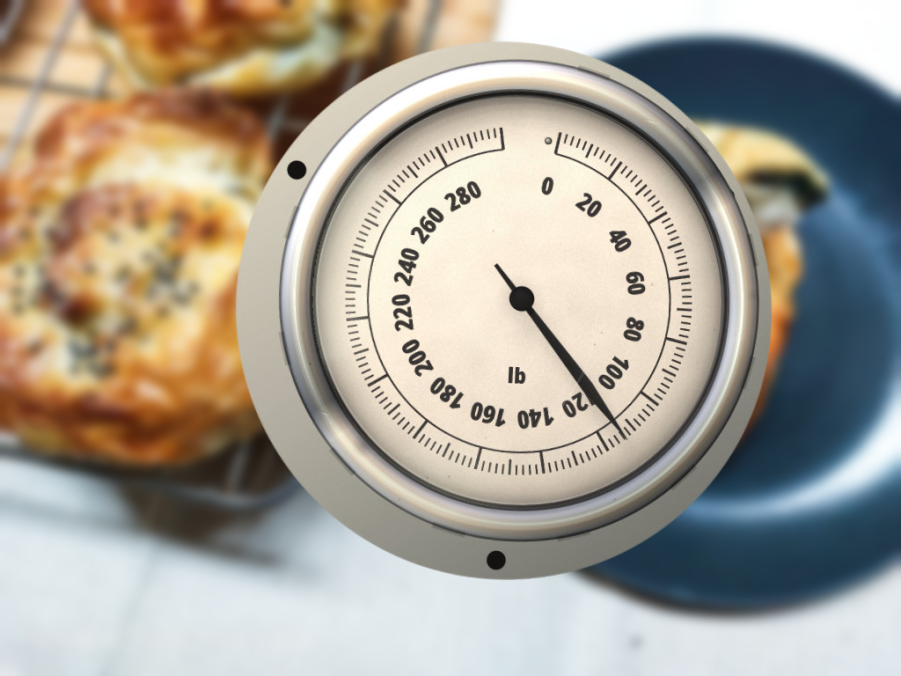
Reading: 114,lb
